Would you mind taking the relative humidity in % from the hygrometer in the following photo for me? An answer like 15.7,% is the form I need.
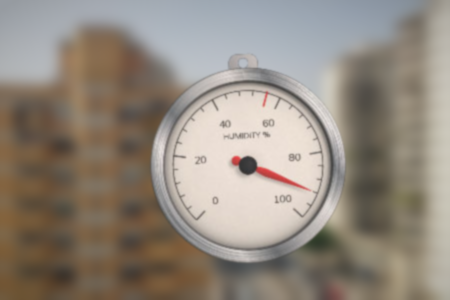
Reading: 92,%
